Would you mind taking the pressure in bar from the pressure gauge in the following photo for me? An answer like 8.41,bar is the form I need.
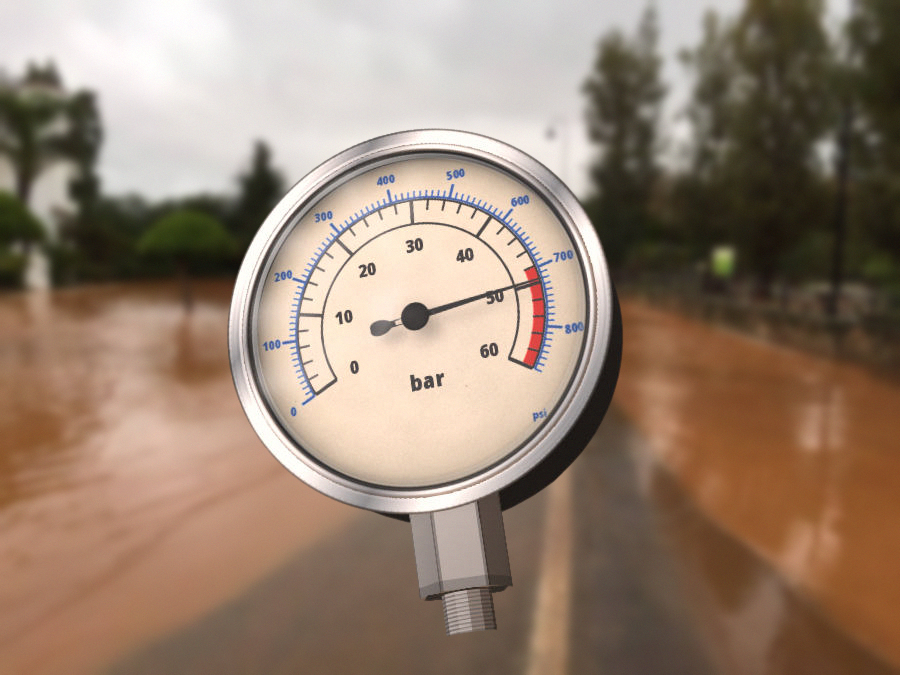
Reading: 50,bar
